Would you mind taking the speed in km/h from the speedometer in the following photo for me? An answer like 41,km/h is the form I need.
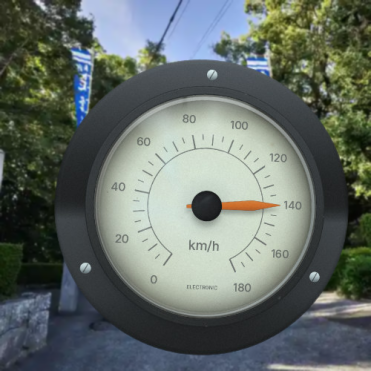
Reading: 140,km/h
